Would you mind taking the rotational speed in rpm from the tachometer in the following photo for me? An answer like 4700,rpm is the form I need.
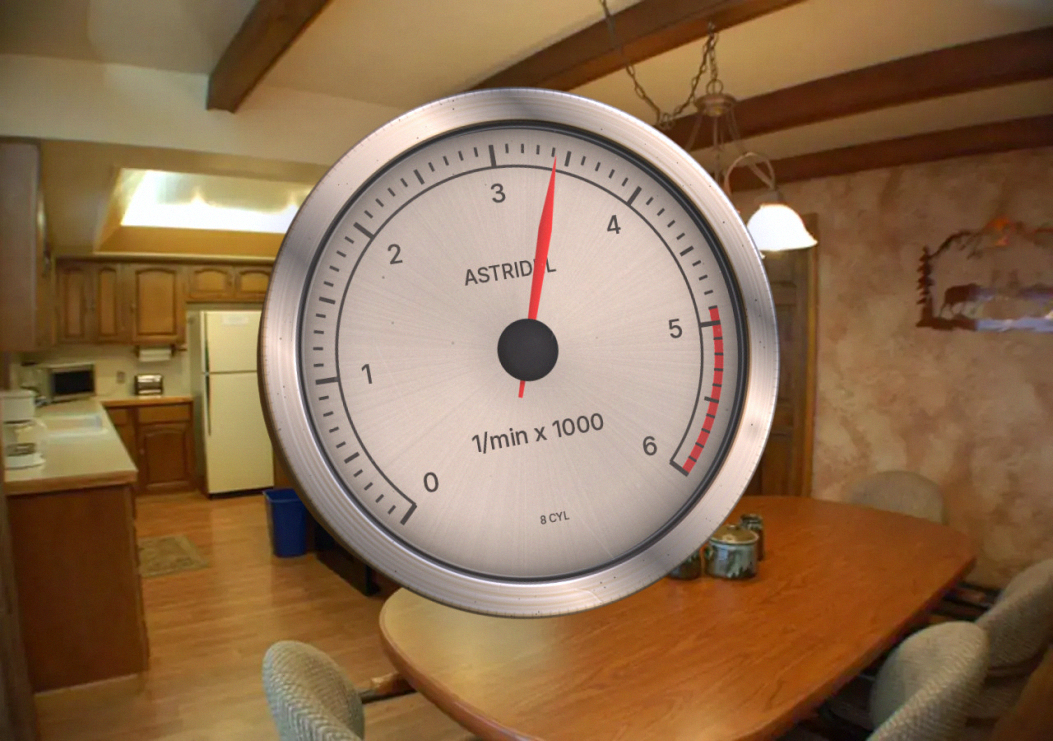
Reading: 3400,rpm
